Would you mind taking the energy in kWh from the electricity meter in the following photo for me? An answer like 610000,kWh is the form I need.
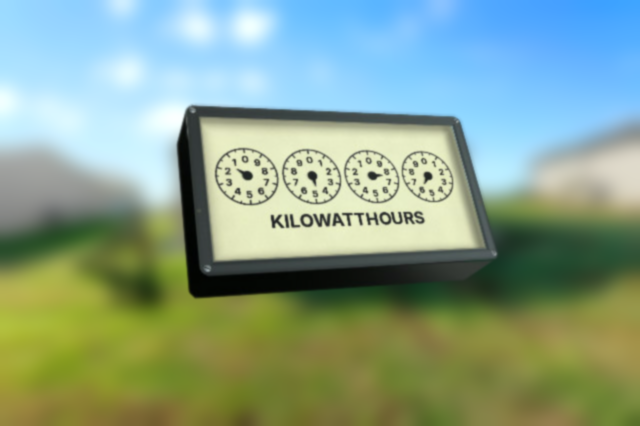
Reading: 1476,kWh
